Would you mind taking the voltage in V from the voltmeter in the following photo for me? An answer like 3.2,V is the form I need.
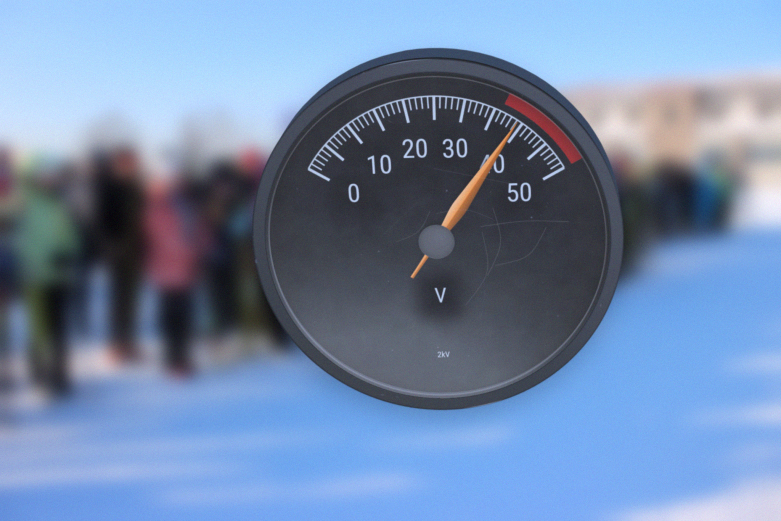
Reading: 39,V
